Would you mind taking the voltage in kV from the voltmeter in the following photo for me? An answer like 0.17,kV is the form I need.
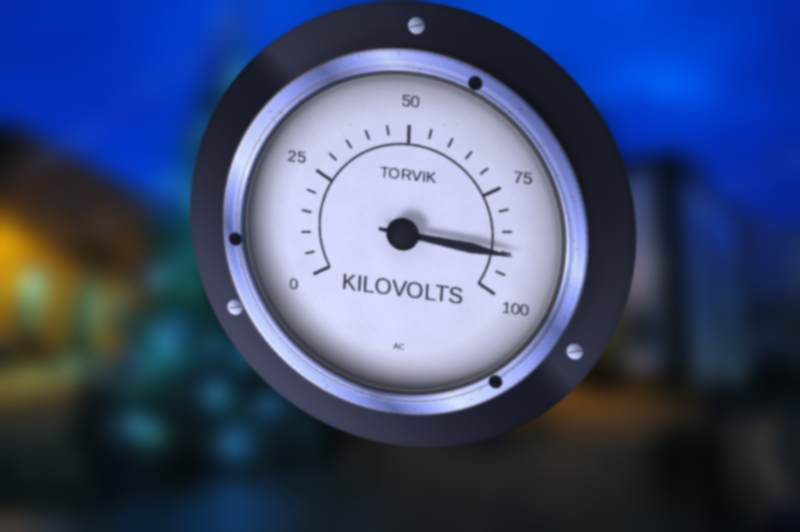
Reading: 90,kV
